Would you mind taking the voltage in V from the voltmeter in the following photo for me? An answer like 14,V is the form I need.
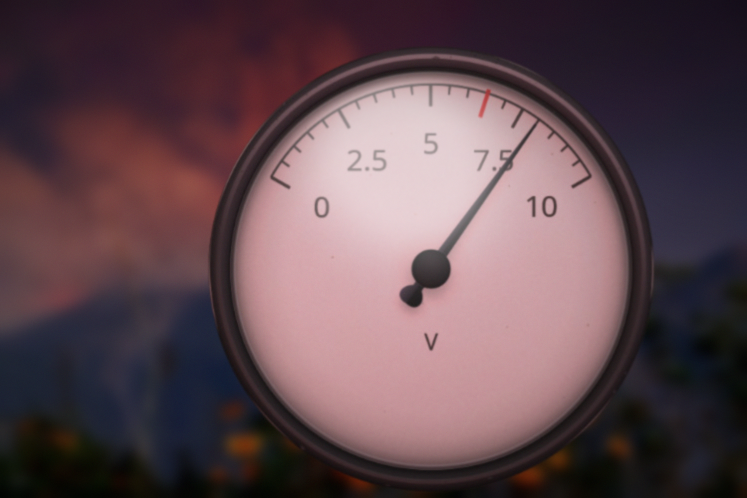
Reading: 8,V
